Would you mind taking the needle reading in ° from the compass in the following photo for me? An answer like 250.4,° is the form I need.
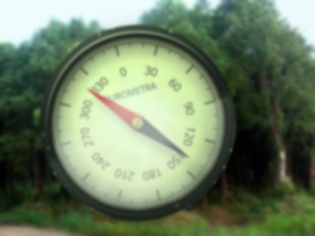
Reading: 320,°
